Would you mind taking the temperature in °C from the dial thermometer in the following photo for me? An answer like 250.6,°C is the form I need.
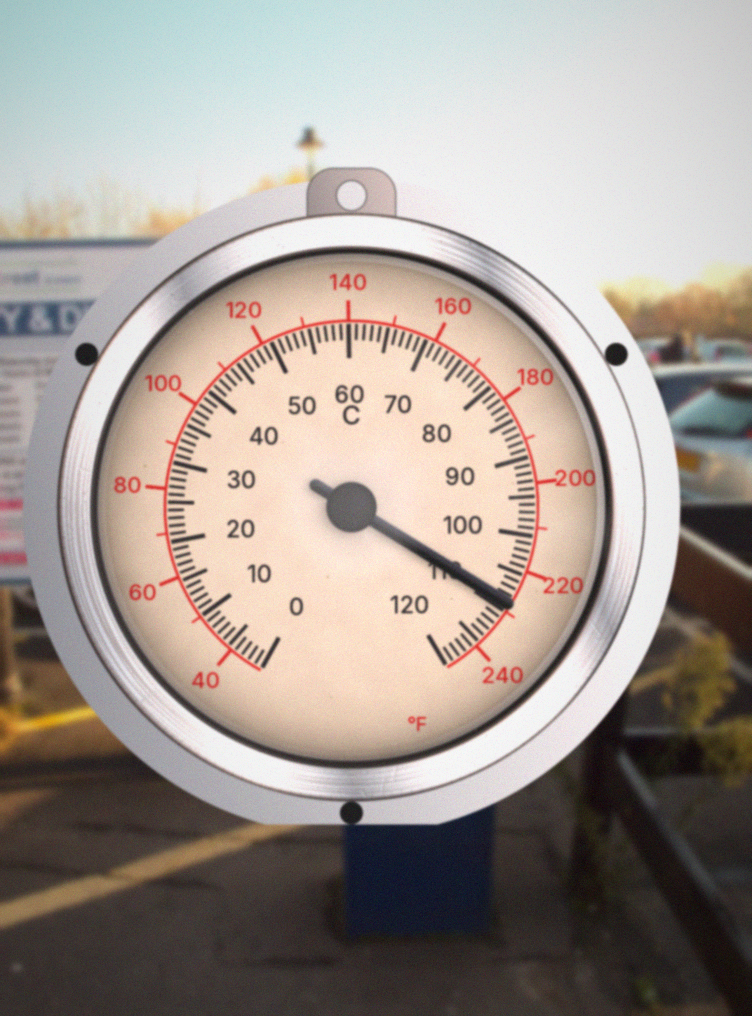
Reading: 109,°C
